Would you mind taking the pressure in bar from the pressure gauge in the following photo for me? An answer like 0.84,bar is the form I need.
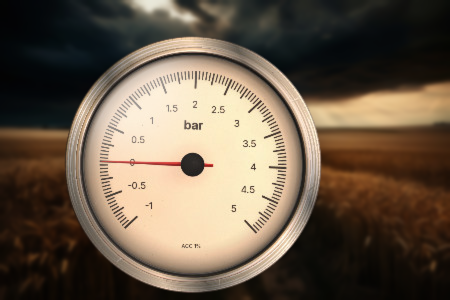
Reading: 0,bar
